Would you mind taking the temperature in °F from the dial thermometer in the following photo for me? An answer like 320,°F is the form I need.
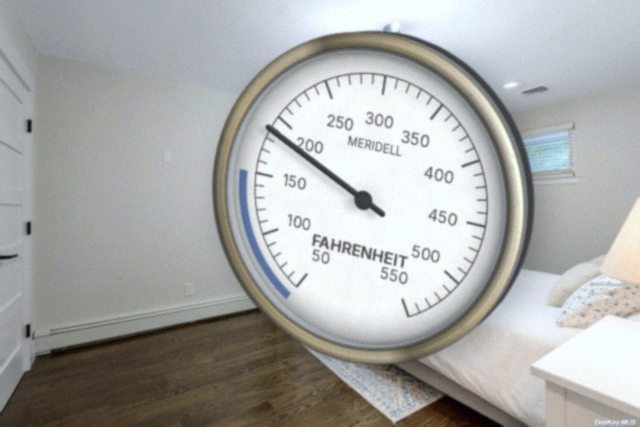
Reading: 190,°F
